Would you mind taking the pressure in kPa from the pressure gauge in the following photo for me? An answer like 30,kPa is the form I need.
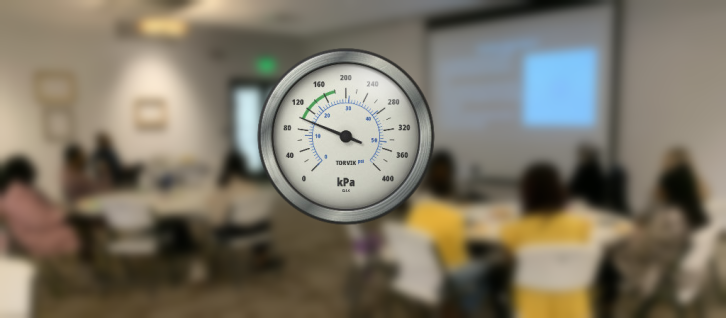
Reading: 100,kPa
